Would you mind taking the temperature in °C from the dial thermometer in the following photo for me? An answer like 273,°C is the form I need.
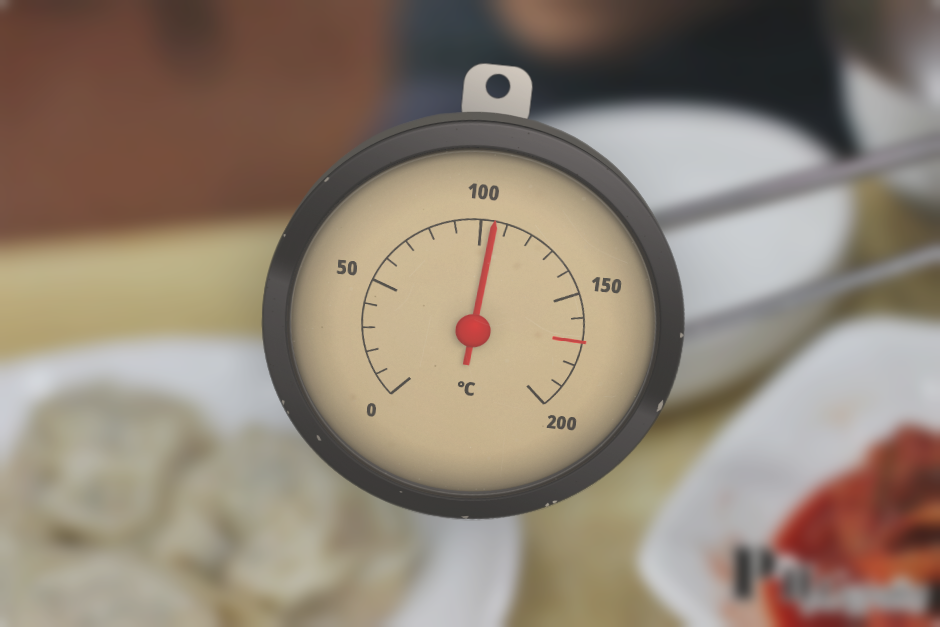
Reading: 105,°C
